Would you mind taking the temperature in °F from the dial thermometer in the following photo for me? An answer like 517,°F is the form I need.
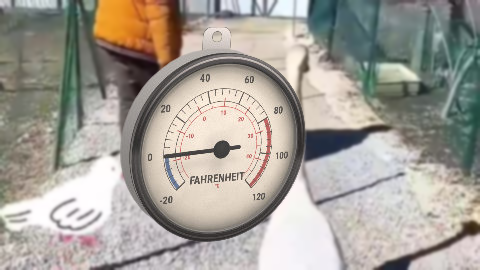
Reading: 0,°F
